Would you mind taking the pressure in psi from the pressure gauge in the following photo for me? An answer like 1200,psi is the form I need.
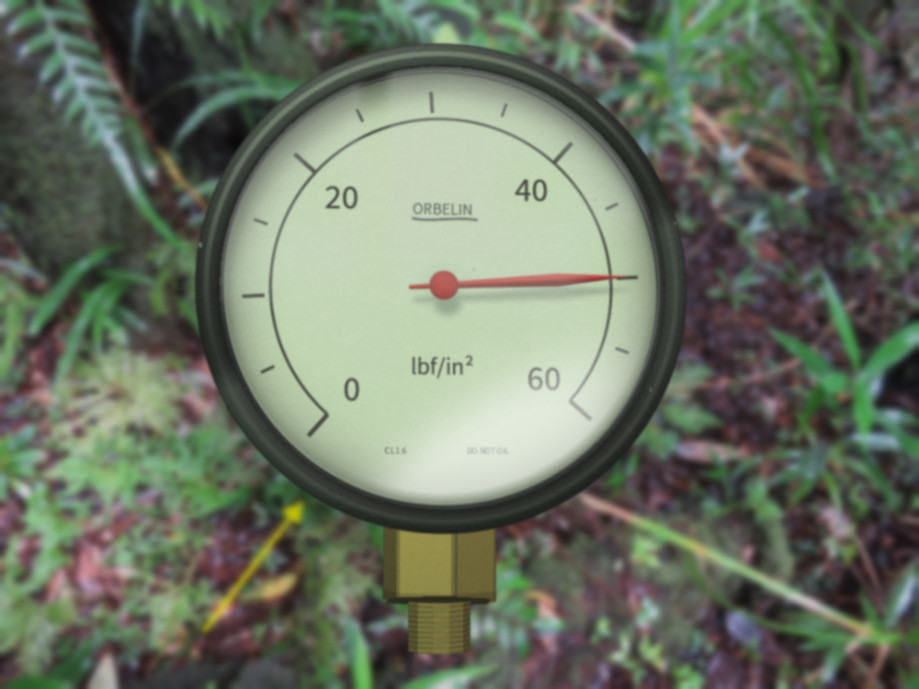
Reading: 50,psi
